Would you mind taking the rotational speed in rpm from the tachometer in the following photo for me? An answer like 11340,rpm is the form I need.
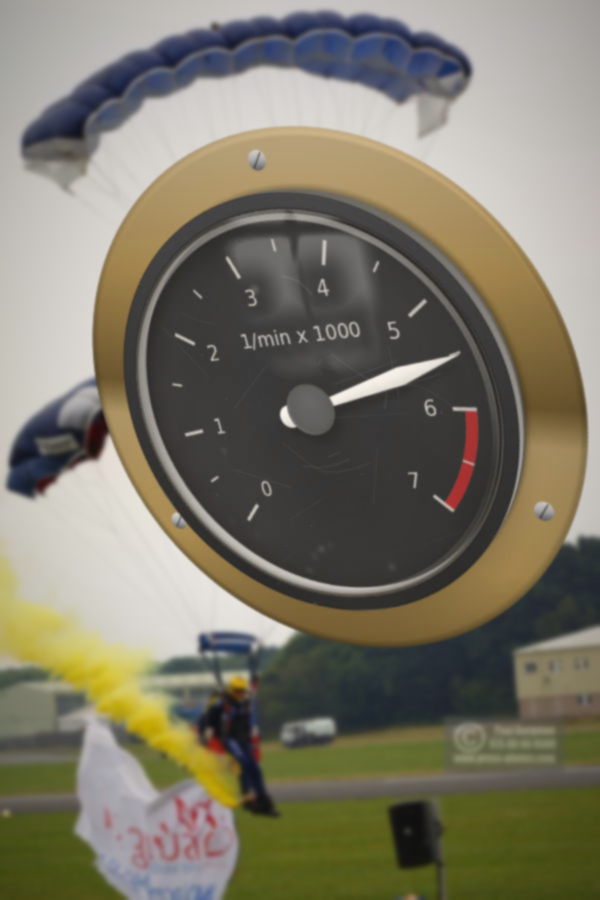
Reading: 5500,rpm
